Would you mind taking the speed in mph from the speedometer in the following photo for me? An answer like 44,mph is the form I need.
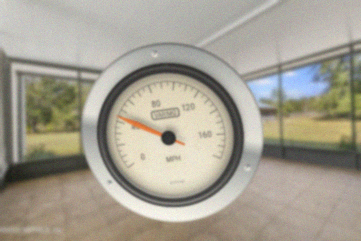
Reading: 45,mph
